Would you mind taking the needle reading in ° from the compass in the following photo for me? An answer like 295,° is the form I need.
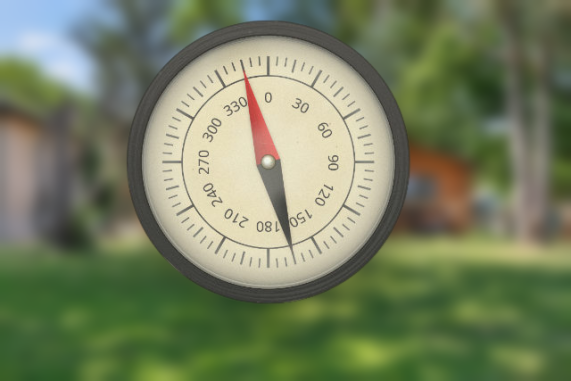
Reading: 345,°
